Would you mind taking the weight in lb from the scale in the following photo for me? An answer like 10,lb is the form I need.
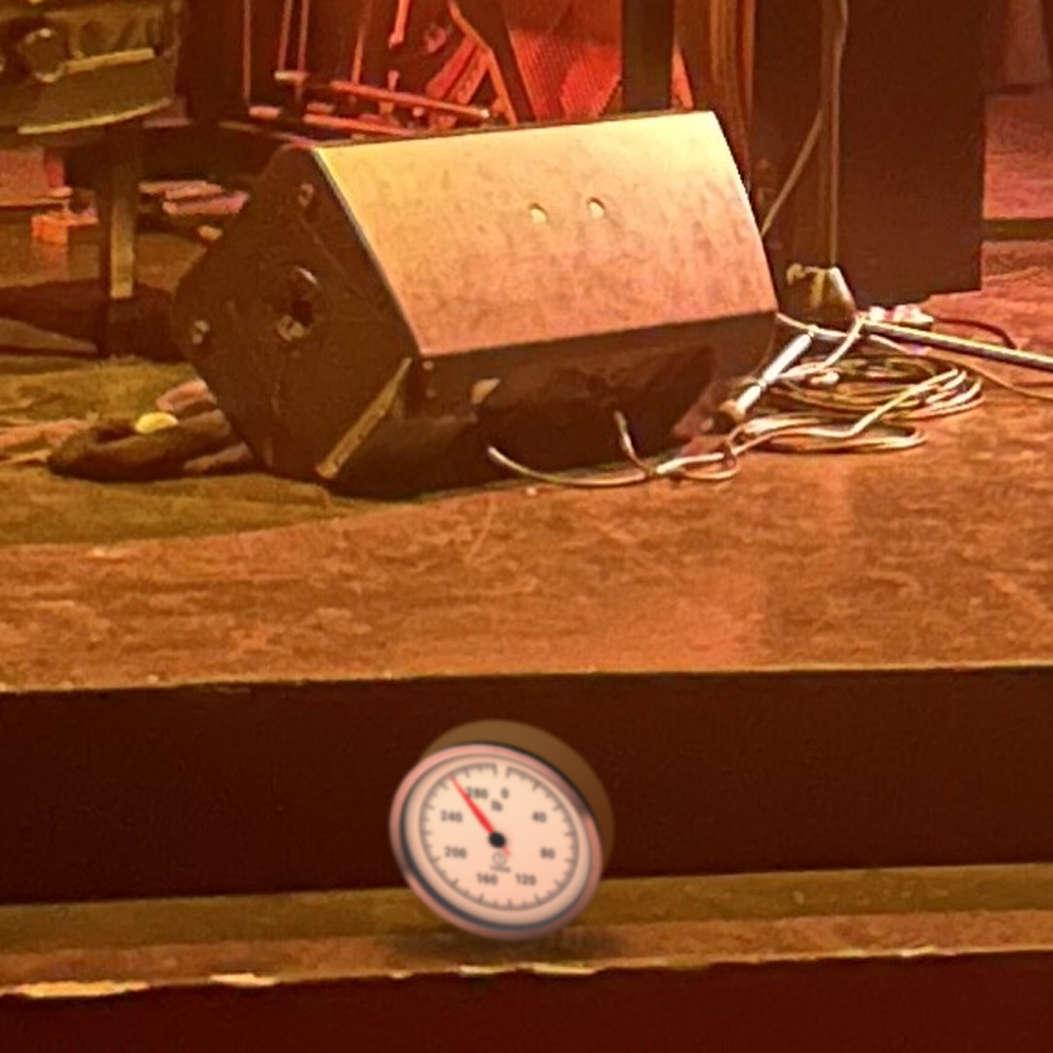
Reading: 270,lb
